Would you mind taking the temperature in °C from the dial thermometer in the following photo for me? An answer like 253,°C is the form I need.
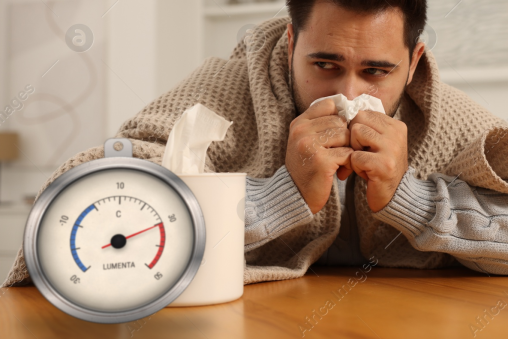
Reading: 30,°C
